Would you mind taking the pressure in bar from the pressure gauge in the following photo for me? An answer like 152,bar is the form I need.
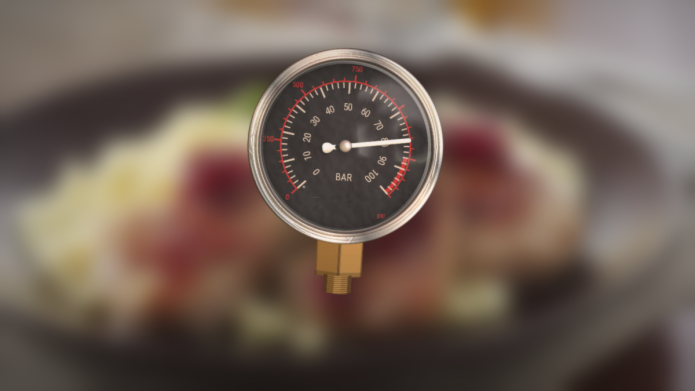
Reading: 80,bar
